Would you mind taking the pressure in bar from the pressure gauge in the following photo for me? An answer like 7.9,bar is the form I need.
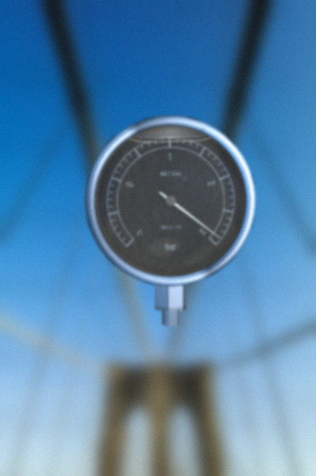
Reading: 2.9,bar
